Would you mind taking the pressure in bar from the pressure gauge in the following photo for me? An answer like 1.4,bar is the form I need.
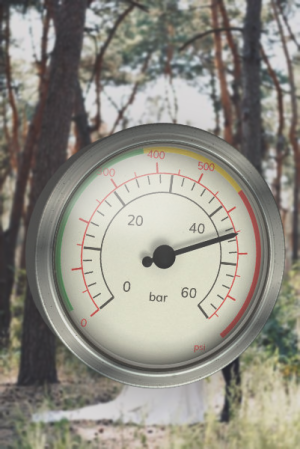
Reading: 45,bar
